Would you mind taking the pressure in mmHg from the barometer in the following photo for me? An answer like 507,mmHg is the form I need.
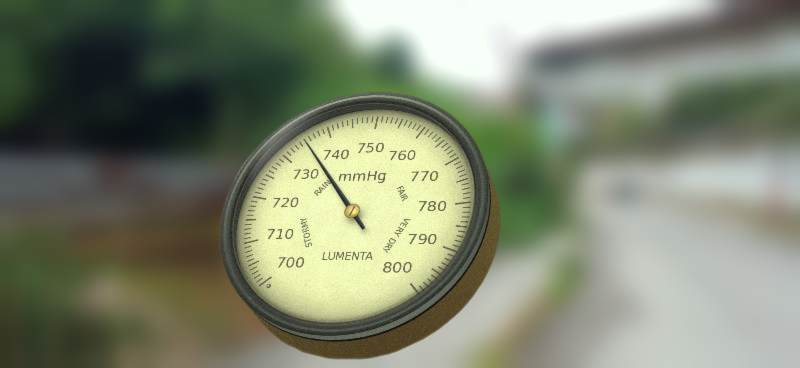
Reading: 735,mmHg
